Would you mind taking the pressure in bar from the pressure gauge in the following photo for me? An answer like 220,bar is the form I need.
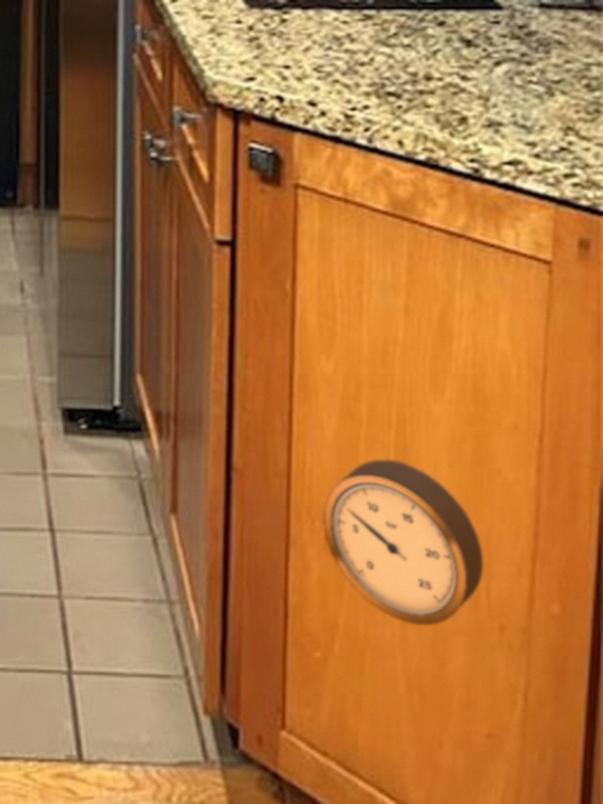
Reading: 7,bar
